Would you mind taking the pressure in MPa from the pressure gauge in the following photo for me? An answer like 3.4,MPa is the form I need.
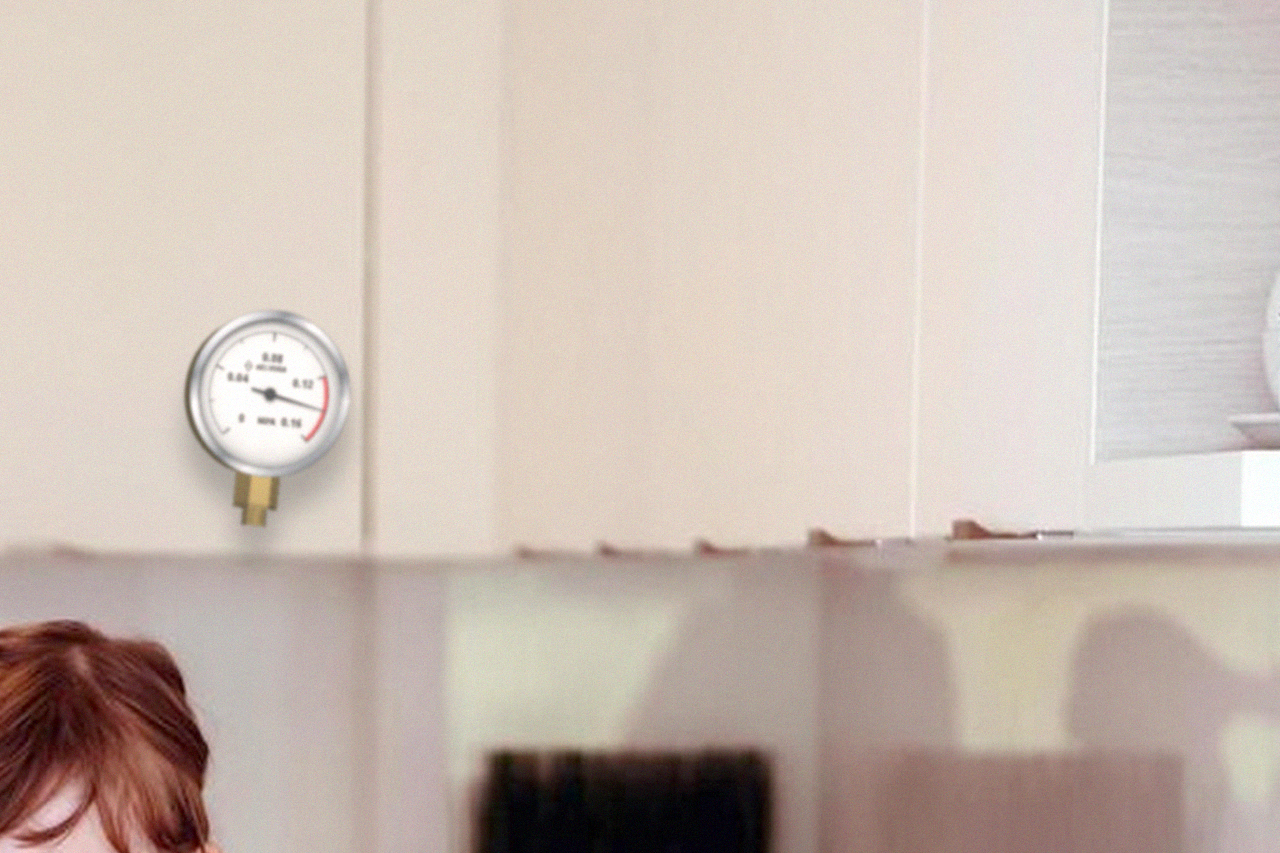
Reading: 0.14,MPa
